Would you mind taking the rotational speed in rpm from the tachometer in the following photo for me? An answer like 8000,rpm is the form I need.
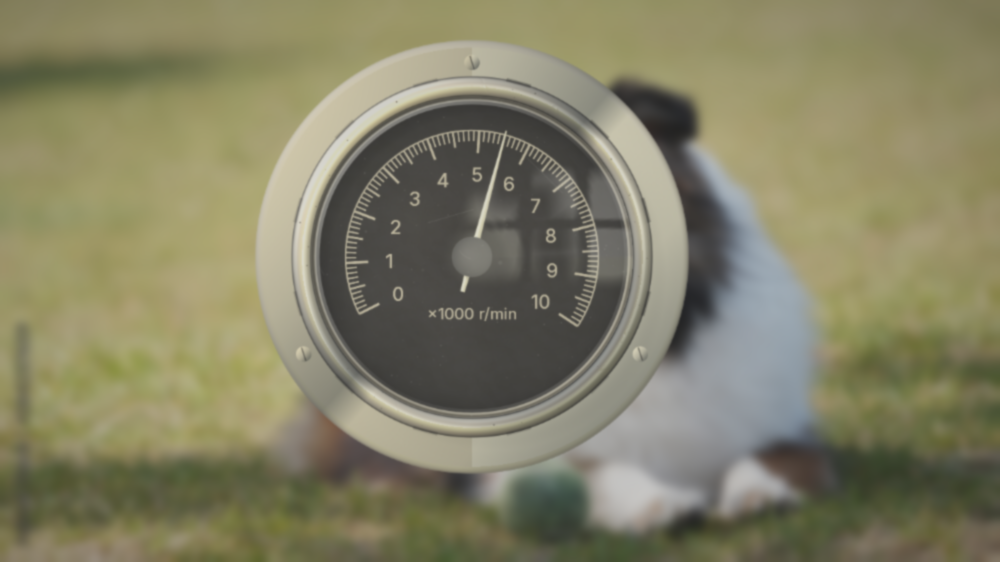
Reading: 5500,rpm
